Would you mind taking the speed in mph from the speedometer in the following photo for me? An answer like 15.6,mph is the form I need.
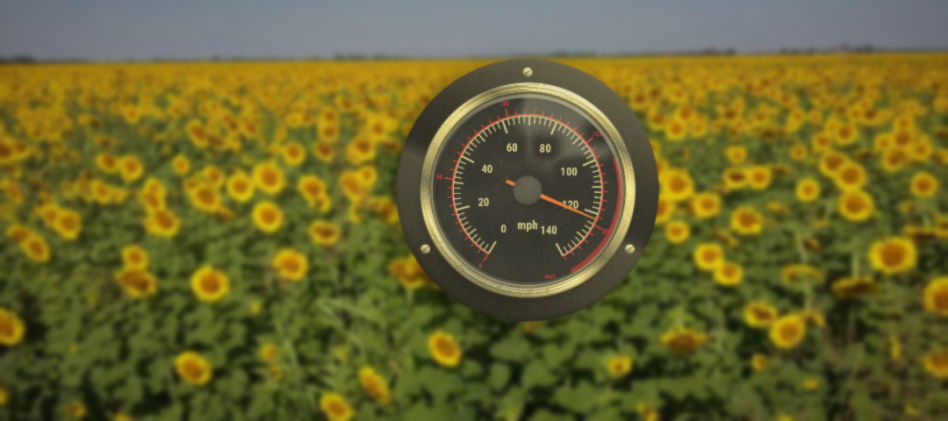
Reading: 122,mph
